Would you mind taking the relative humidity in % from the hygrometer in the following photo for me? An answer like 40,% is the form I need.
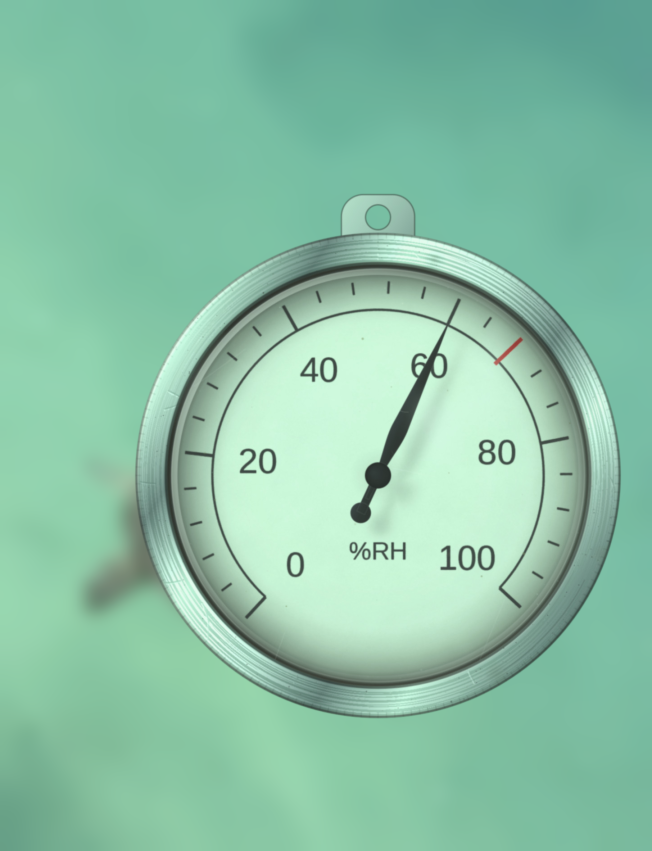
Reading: 60,%
